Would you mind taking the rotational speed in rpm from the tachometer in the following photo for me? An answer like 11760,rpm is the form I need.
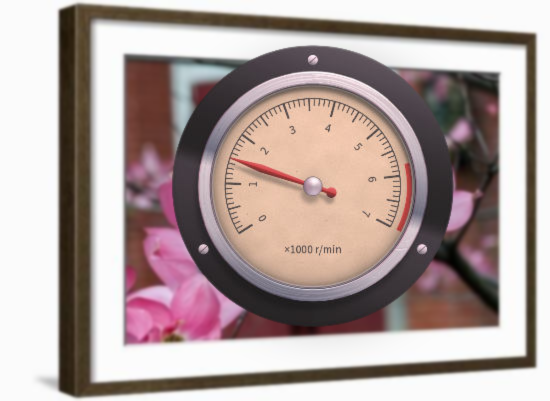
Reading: 1500,rpm
